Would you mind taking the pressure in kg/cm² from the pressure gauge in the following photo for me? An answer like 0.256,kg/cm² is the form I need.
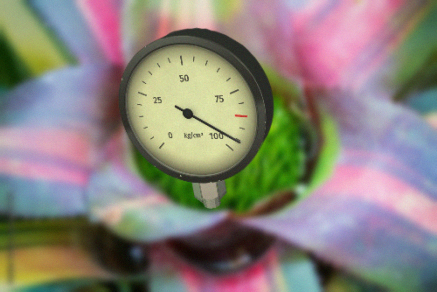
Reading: 95,kg/cm²
